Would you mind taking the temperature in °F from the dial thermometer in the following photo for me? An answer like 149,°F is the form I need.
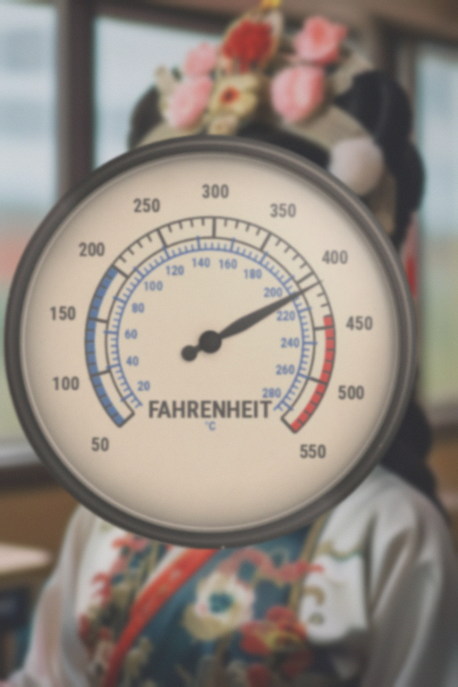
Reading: 410,°F
